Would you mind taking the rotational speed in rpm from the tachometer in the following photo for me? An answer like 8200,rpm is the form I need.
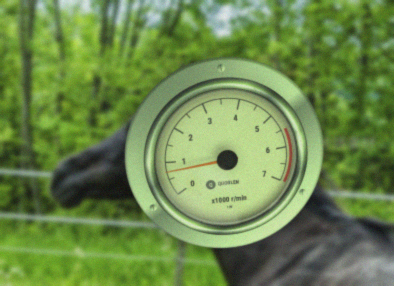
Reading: 750,rpm
